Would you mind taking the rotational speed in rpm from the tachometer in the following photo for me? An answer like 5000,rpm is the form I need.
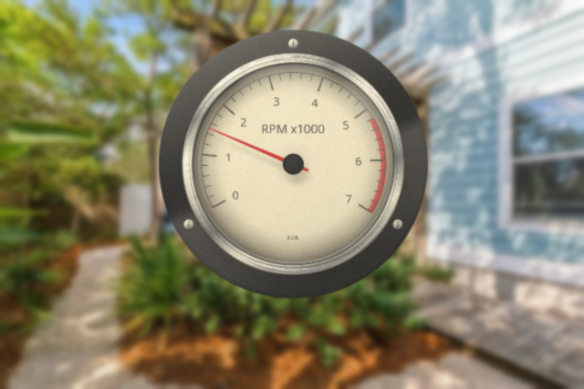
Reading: 1500,rpm
